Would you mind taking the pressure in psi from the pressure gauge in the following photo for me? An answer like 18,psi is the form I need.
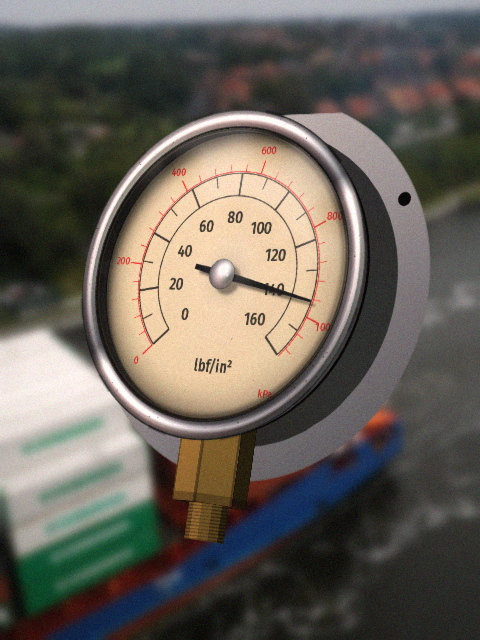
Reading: 140,psi
